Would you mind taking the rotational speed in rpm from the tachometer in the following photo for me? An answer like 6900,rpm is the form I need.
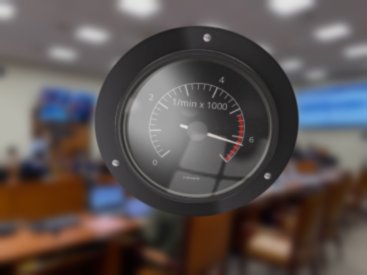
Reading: 6200,rpm
